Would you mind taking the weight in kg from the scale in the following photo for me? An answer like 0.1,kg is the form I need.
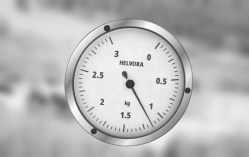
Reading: 1.15,kg
